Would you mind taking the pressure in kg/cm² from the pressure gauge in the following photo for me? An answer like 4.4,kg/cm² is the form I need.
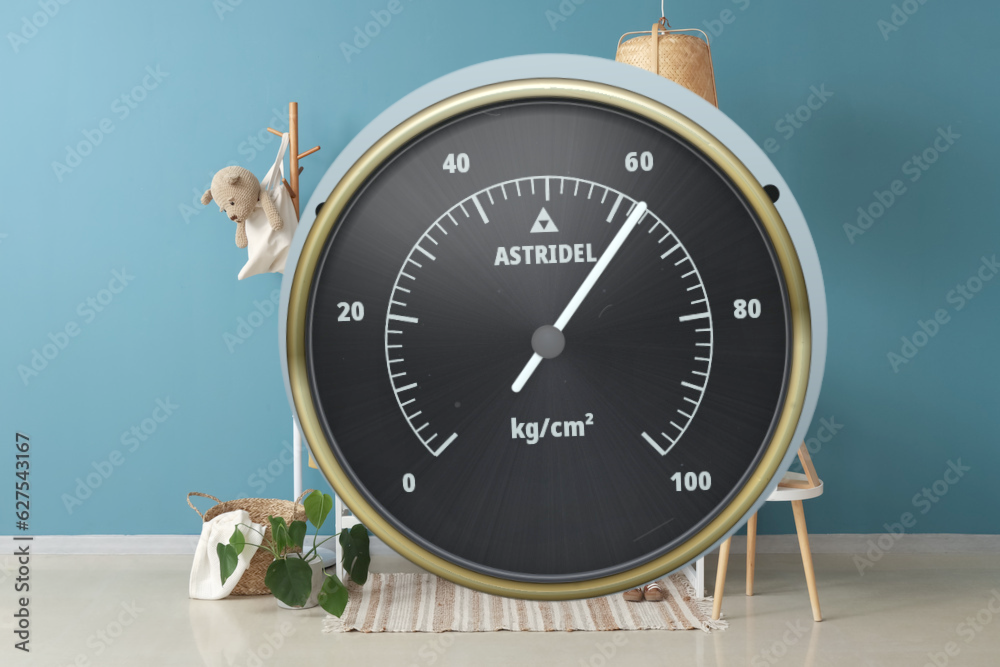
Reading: 63,kg/cm²
